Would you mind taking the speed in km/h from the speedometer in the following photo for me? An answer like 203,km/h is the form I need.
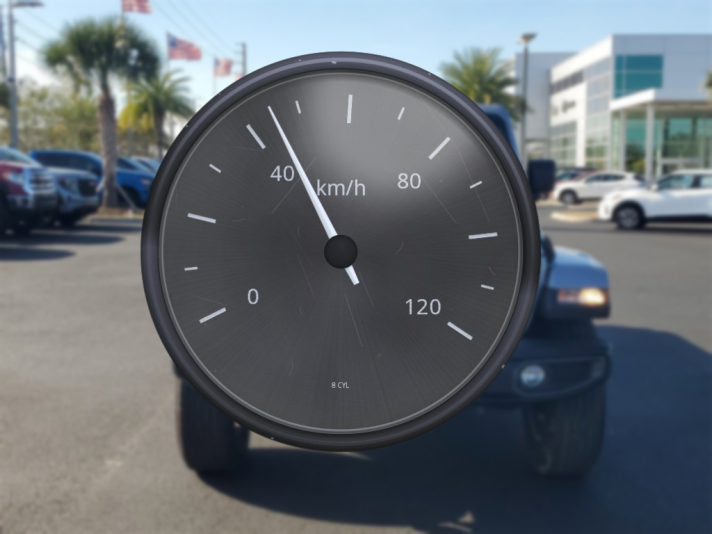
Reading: 45,km/h
